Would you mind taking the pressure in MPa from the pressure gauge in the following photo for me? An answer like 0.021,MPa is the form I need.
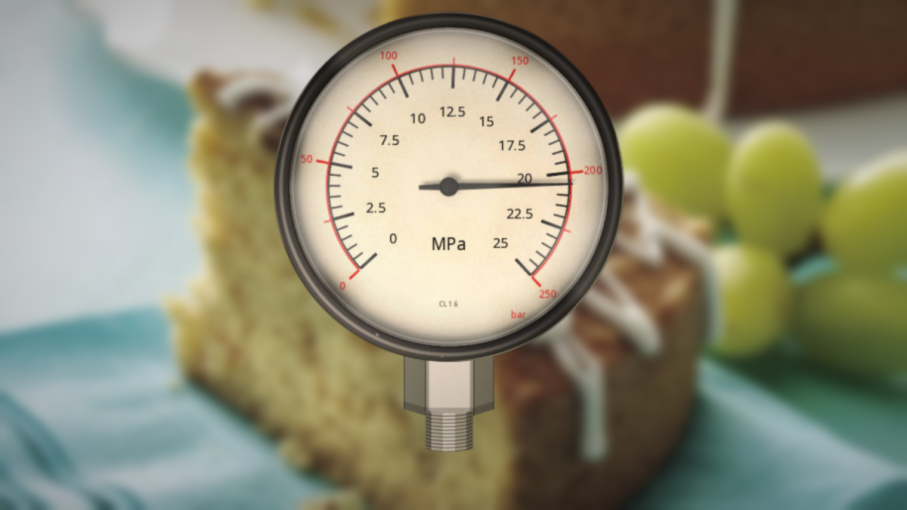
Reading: 20.5,MPa
